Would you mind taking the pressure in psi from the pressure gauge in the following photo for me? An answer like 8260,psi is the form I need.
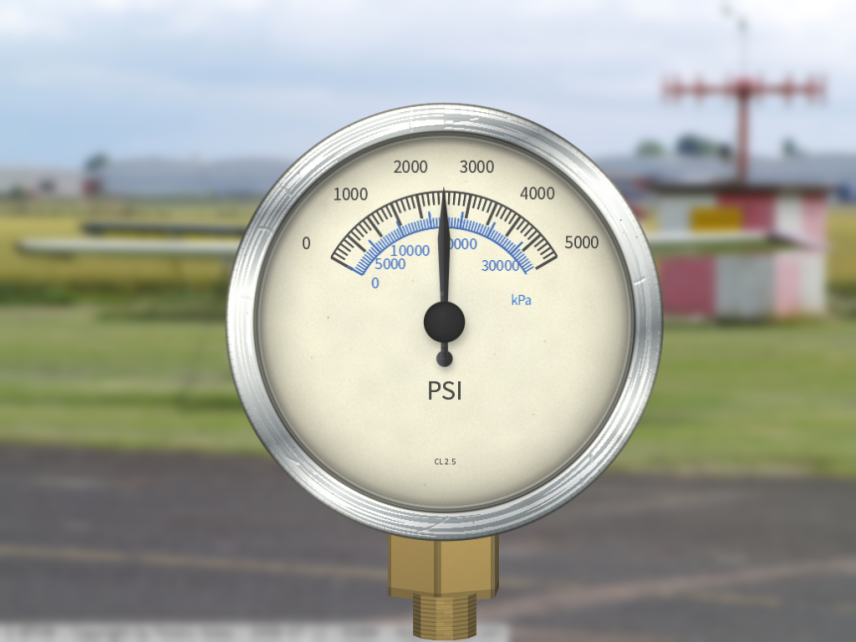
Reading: 2500,psi
